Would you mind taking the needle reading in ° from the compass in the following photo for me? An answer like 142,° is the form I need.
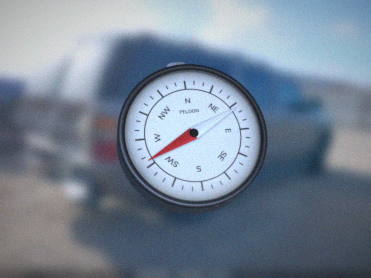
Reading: 245,°
